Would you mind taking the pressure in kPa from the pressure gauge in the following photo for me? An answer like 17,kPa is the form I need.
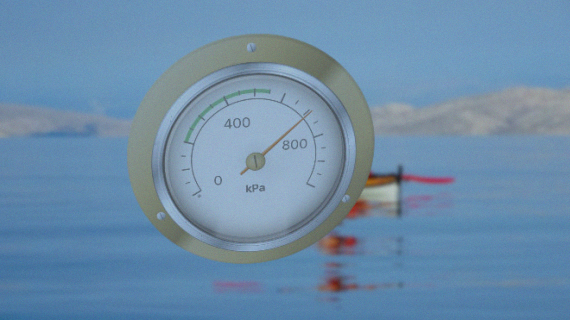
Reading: 700,kPa
